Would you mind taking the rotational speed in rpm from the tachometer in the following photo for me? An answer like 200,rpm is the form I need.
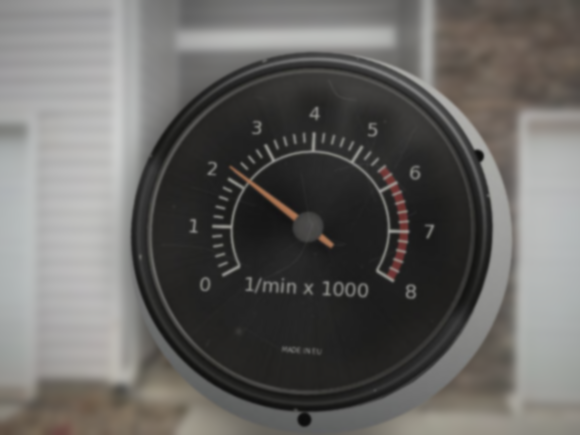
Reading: 2200,rpm
